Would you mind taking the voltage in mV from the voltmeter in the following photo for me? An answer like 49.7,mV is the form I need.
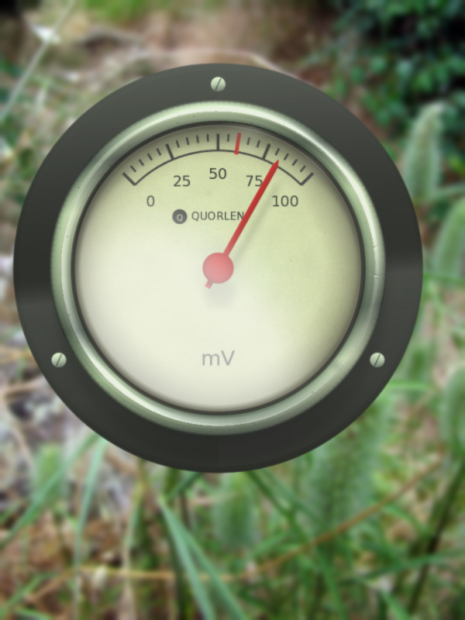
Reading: 82.5,mV
